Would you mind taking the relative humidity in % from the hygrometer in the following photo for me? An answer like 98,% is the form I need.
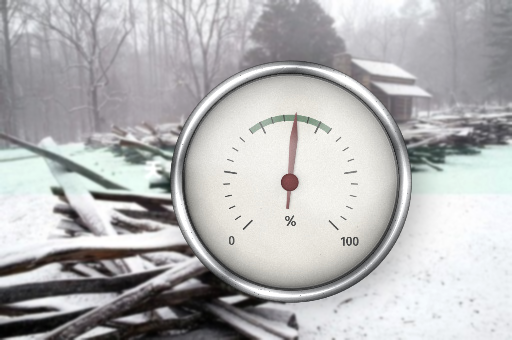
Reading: 52,%
